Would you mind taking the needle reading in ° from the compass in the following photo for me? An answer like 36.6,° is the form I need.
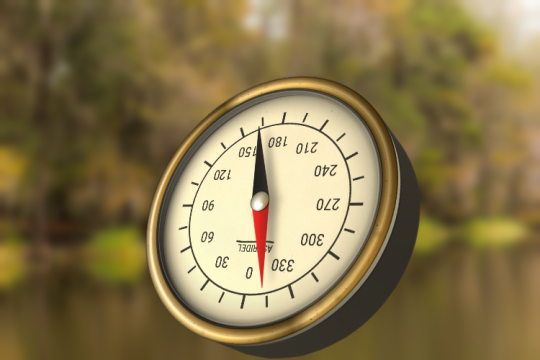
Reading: 345,°
